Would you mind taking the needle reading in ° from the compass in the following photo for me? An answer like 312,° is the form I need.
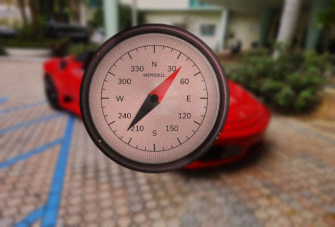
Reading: 40,°
